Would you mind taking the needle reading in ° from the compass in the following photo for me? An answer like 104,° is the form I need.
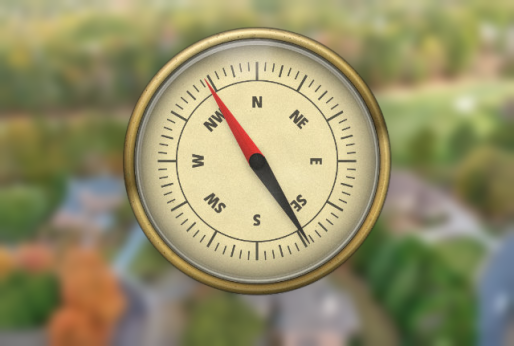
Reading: 327.5,°
